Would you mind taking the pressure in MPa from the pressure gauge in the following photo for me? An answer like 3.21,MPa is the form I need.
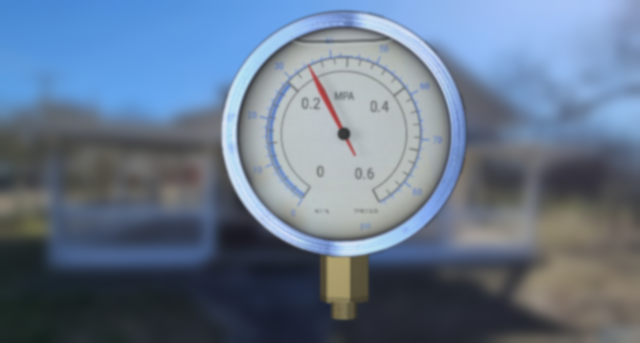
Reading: 0.24,MPa
